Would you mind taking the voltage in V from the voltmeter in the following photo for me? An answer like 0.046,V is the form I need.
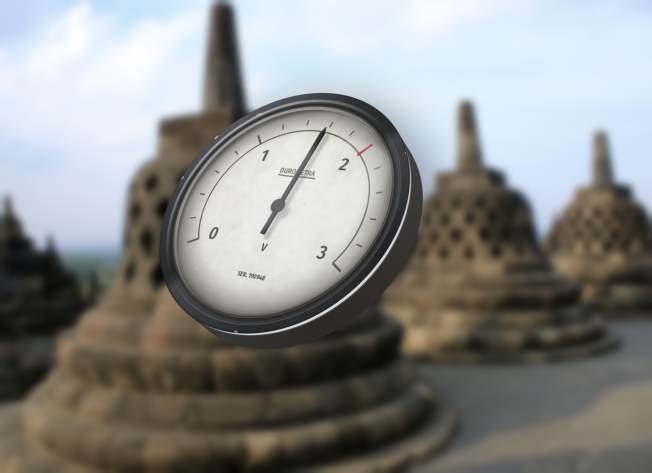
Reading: 1.6,V
